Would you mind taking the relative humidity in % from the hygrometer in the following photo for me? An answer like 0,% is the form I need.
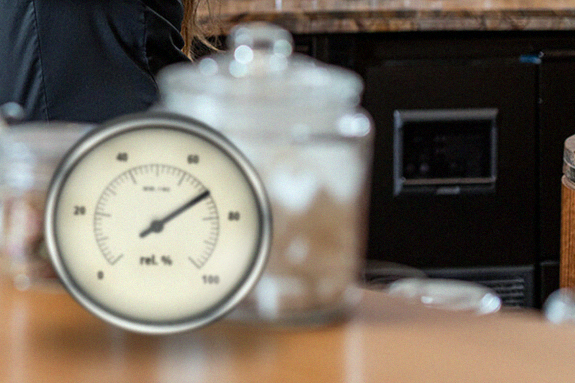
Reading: 70,%
